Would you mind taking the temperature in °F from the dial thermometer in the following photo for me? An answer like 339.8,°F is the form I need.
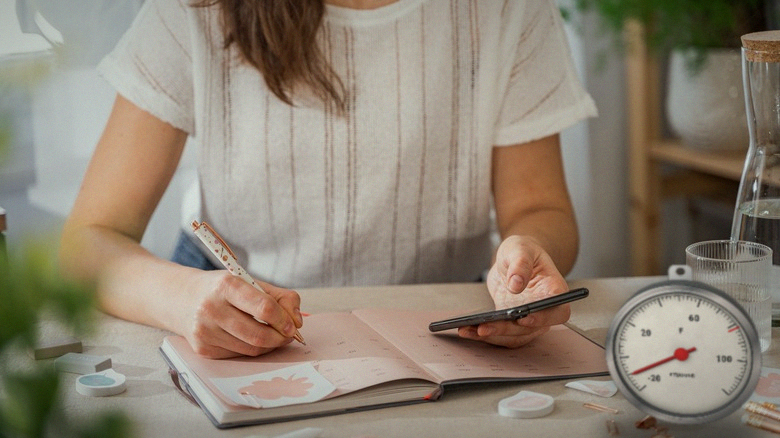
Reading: -10,°F
